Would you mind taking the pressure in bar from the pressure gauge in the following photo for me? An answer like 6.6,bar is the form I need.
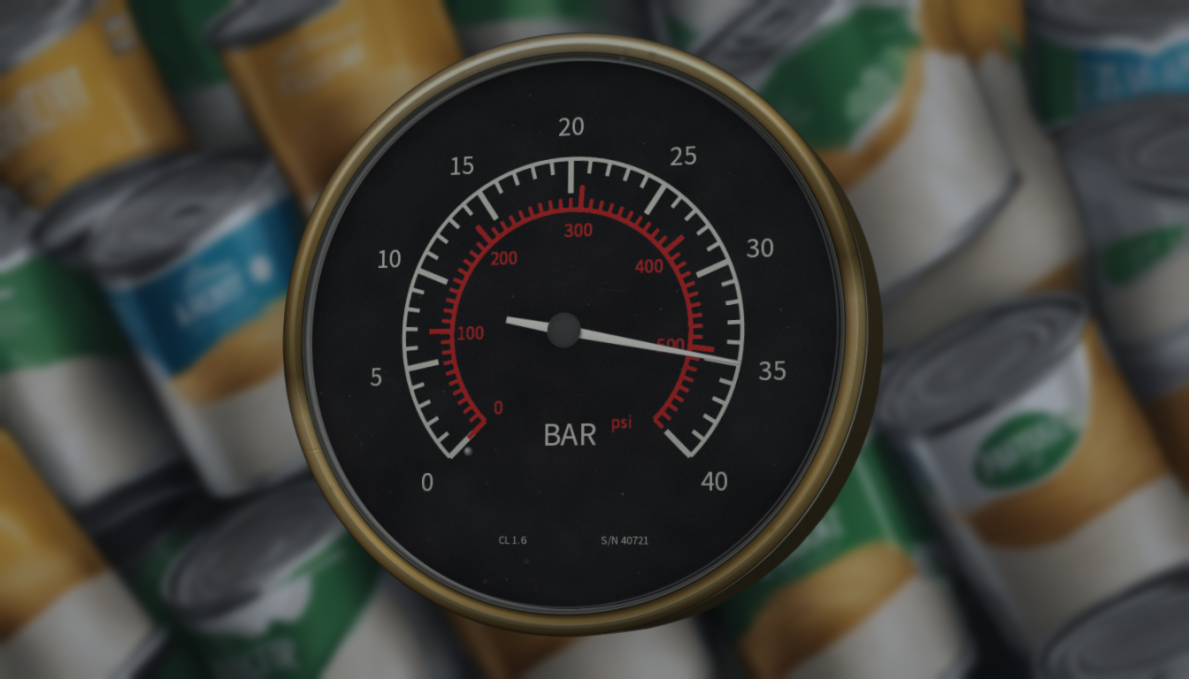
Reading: 35,bar
